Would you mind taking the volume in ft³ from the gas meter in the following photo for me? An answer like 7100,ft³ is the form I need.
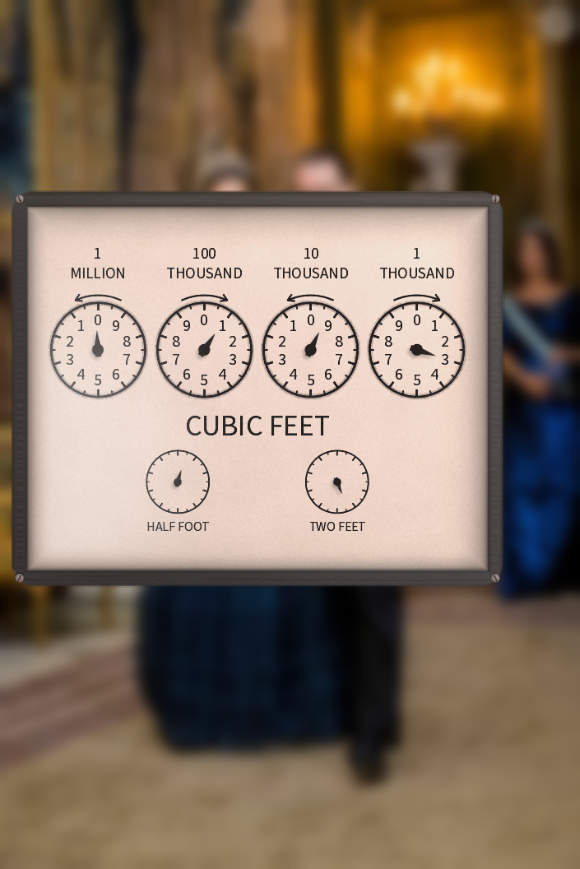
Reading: 9300,ft³
